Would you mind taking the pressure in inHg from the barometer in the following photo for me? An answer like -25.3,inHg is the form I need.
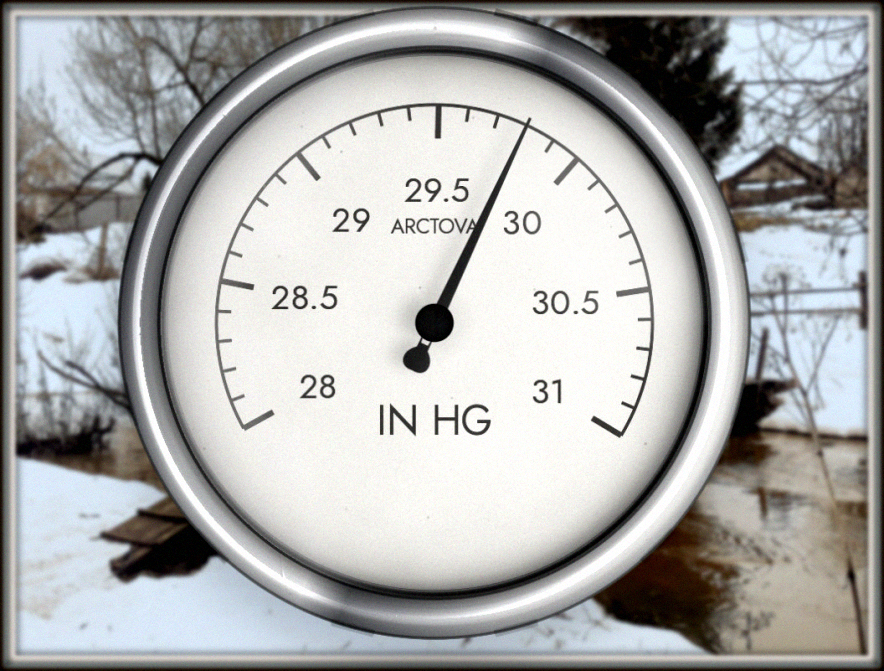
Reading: 29.8,inHg
